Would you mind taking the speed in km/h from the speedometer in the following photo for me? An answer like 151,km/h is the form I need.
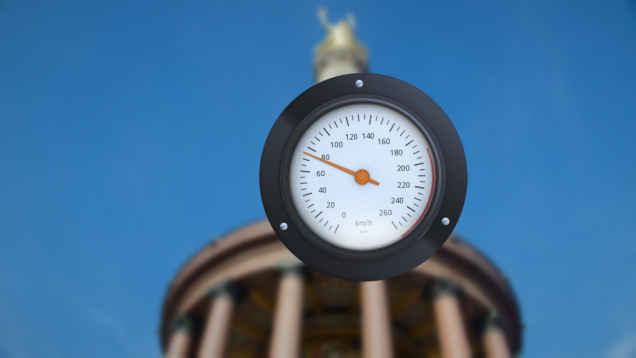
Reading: 75,km/h
